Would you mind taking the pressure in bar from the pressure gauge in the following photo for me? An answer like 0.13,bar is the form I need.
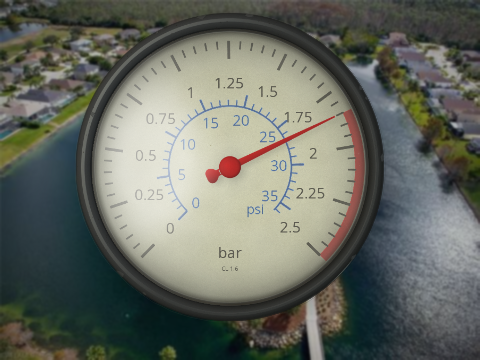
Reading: 1.85,bar
